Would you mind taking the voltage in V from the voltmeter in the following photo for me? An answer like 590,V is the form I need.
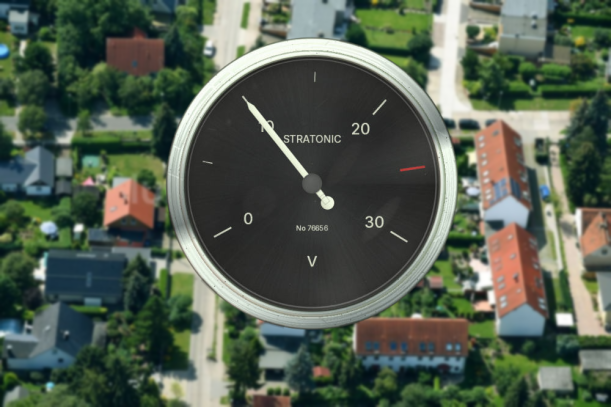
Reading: 10,V
